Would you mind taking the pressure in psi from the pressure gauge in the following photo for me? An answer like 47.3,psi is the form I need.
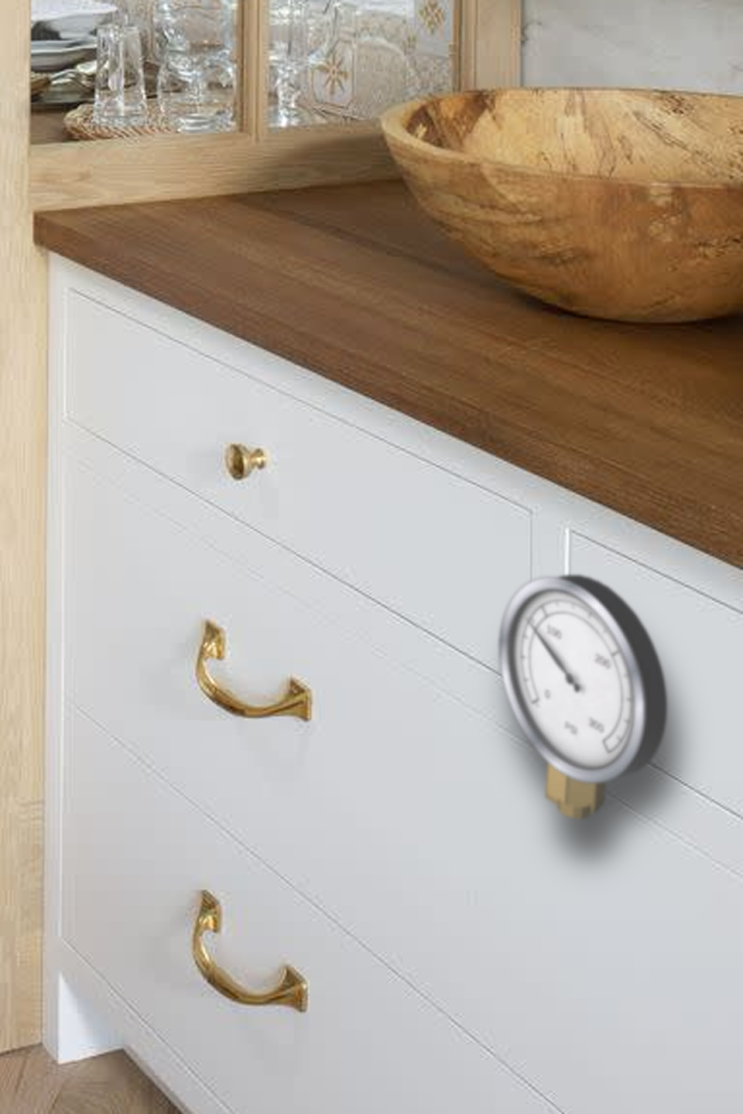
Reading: 80,psi
